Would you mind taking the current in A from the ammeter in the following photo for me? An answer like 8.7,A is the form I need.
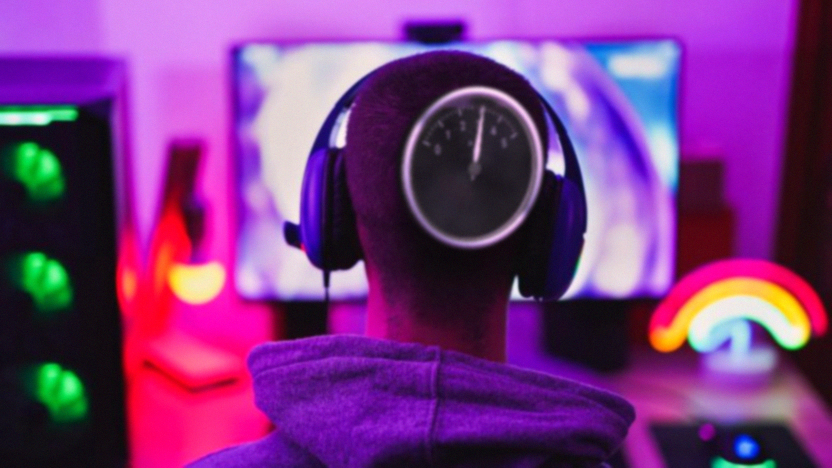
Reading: 3,A
